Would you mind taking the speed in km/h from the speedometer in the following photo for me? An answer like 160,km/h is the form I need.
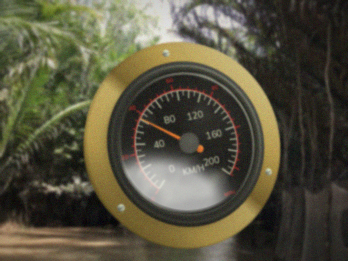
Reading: 60,km/h
